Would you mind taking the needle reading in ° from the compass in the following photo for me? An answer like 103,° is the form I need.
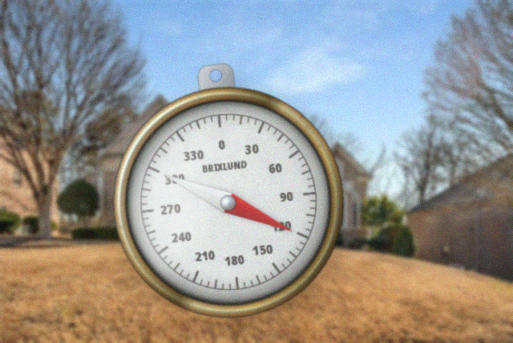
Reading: 120,°
